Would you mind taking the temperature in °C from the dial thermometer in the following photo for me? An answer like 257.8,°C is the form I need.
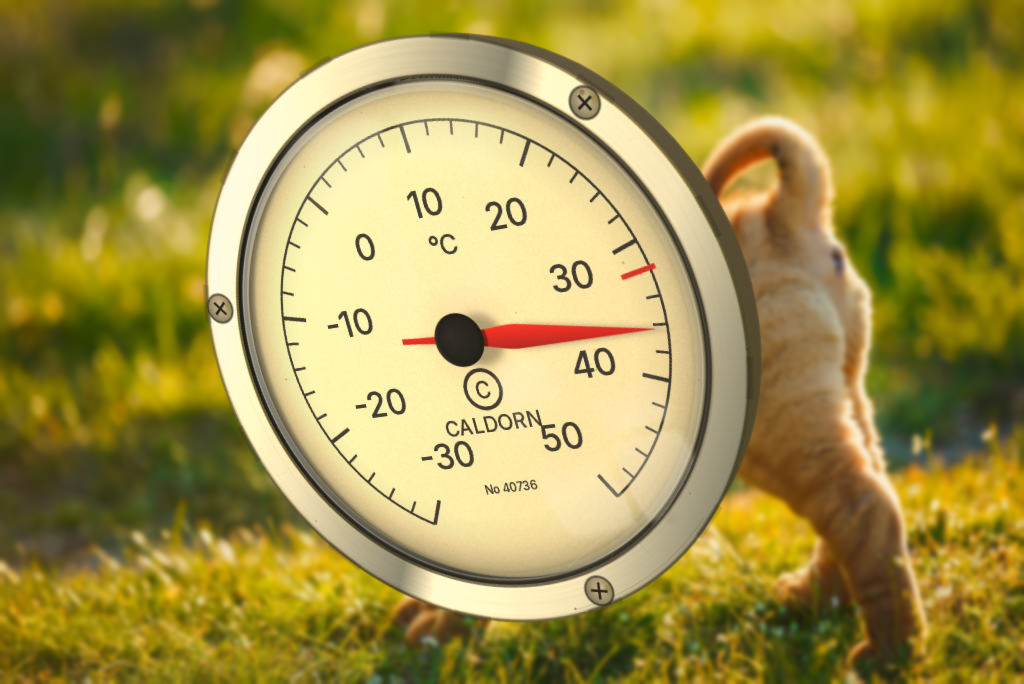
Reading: 36,°C
